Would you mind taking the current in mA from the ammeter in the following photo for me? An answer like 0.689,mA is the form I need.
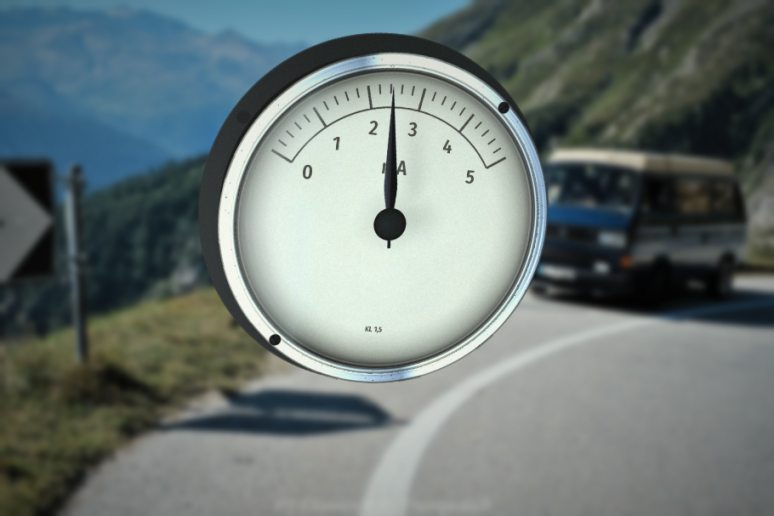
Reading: 2.4,mA
